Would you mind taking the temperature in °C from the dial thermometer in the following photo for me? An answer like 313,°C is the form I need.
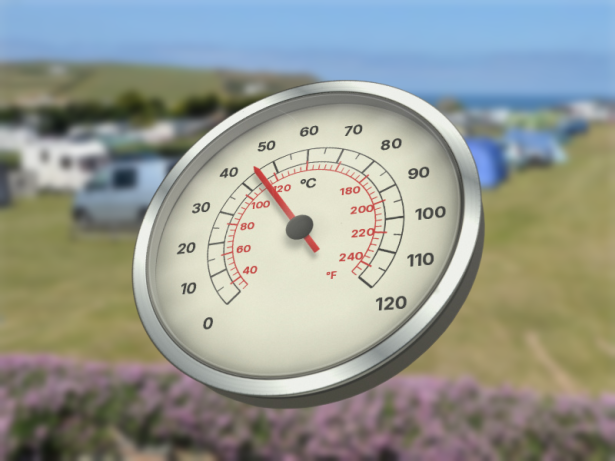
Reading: 45,°C
